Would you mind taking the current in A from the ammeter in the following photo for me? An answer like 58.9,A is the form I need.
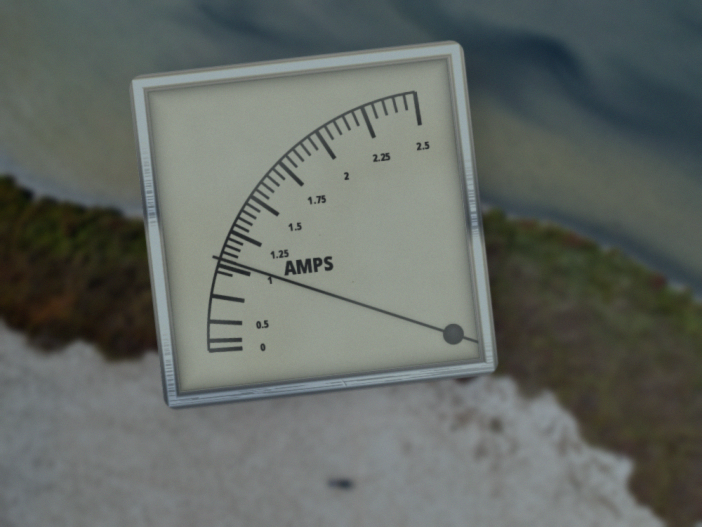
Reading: 1.05,A
